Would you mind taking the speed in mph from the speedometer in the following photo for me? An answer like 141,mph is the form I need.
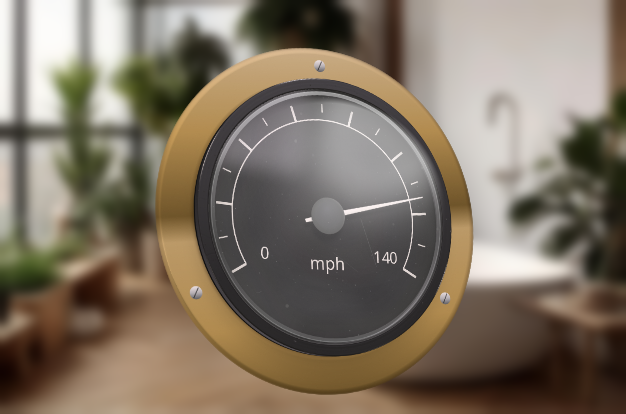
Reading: 115,mph
